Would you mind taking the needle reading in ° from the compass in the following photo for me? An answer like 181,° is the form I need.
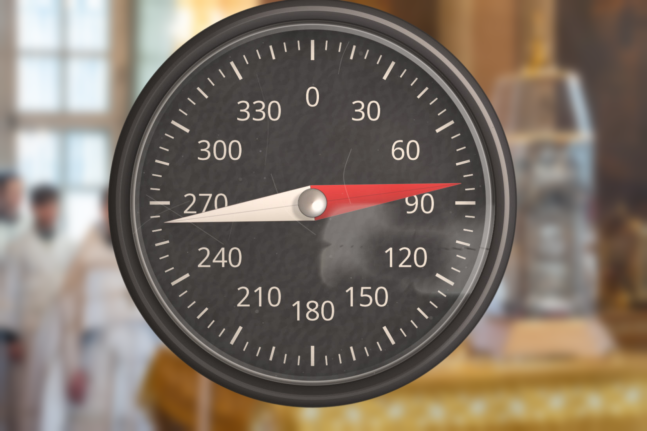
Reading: 82.5,°
